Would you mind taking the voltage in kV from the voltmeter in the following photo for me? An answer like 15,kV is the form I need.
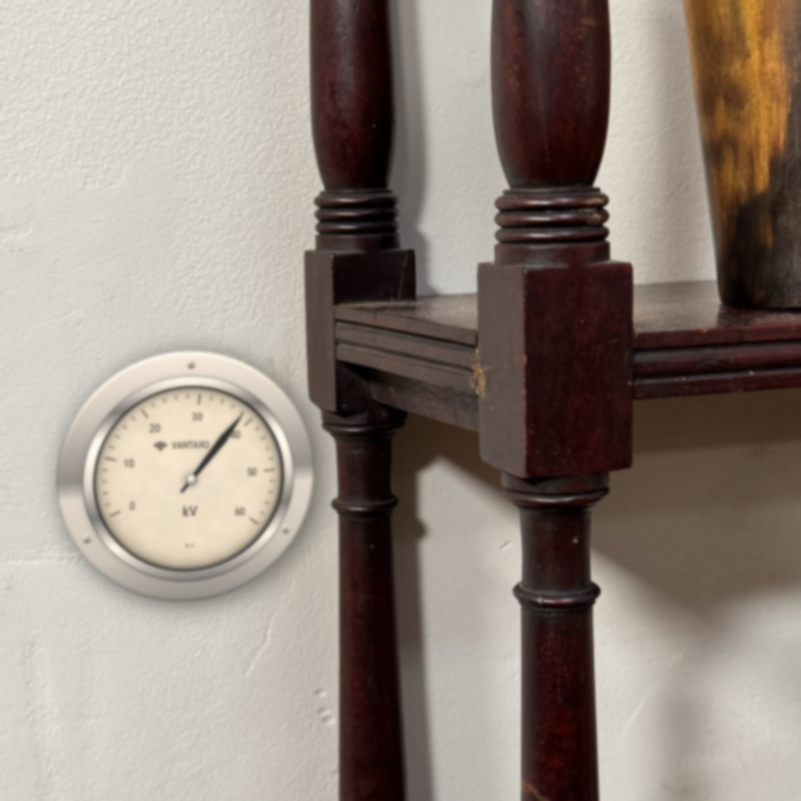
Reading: 38,kV
